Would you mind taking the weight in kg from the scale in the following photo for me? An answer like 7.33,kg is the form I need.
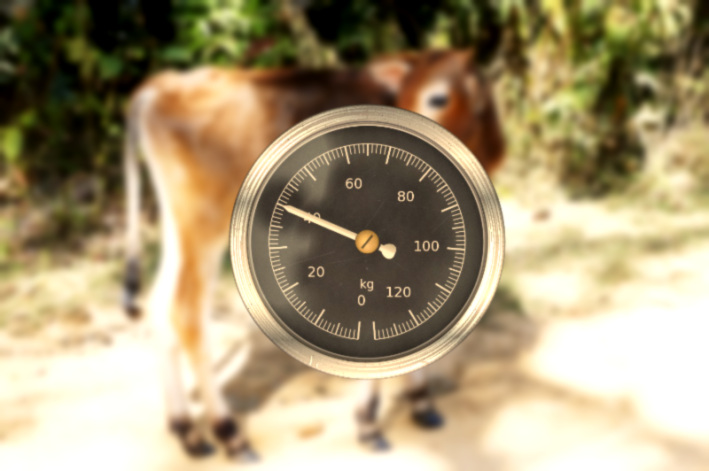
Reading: 40,kg
